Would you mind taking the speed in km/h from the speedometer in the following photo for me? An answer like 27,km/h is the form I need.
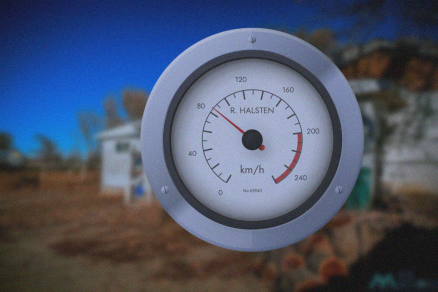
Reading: 85,km/h
